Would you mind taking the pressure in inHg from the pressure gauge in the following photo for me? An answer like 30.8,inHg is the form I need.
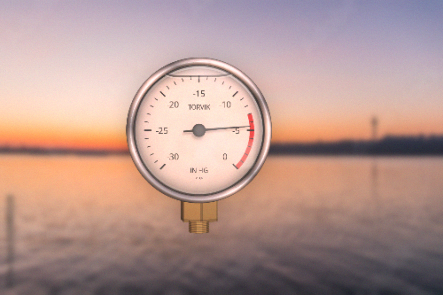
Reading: -5.5,inHg
